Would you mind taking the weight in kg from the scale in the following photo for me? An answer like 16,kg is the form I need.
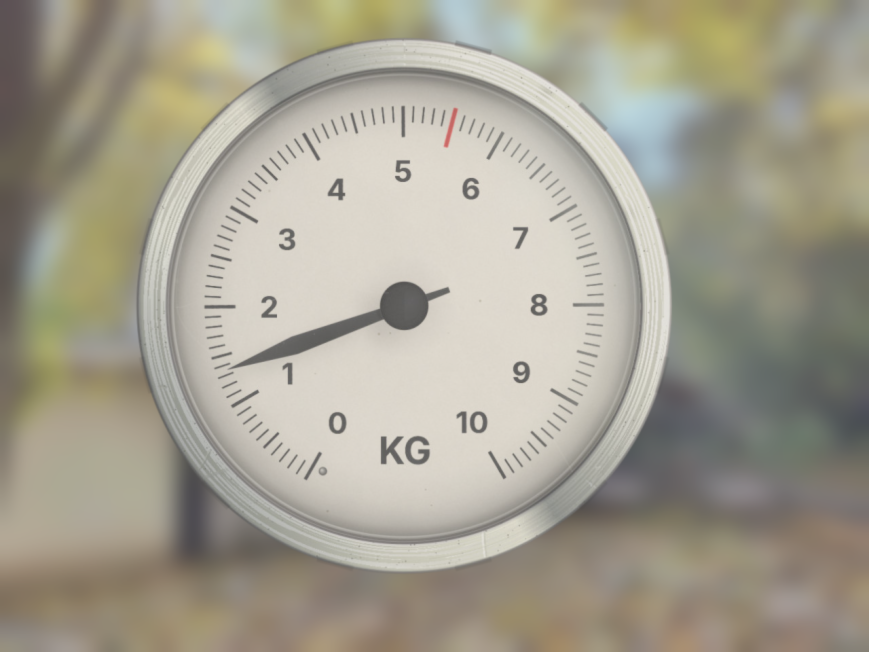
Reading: 1.35,kg
